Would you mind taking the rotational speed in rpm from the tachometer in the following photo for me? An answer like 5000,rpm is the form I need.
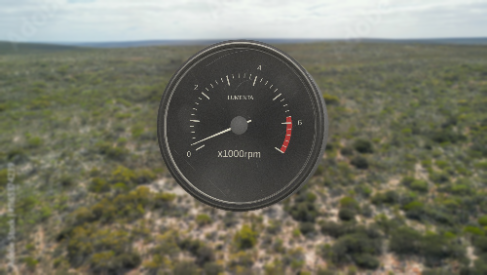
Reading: 200,rpm
